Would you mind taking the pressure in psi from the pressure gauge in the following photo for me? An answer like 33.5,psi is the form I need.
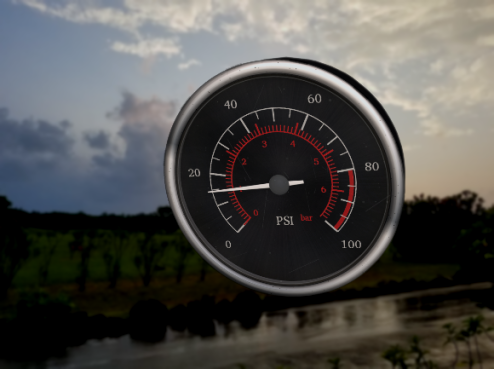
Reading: 15,psi
